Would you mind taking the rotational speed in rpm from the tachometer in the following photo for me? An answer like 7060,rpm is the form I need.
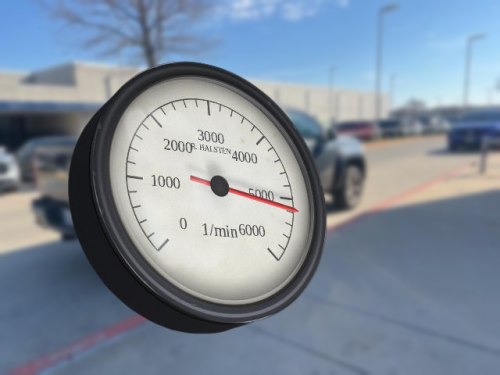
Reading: 5200,rpm
